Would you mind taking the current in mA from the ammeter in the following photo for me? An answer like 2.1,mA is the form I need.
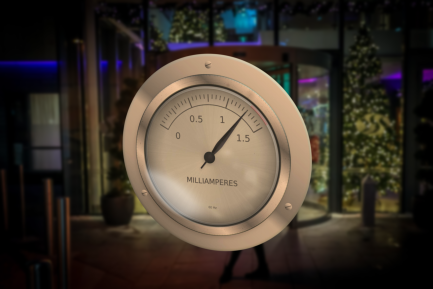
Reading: 1.25,mA
